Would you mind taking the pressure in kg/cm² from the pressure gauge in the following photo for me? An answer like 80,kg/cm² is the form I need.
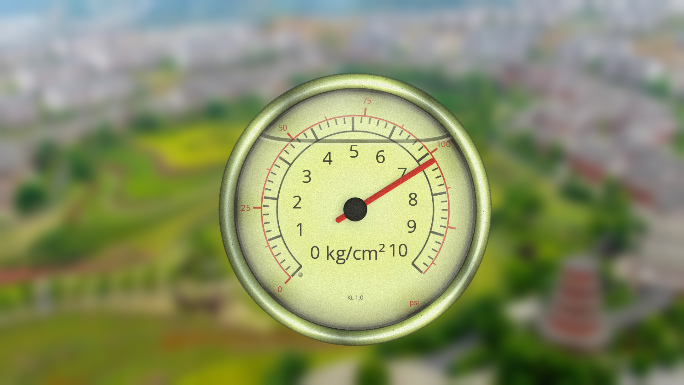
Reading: 7.2,kg/cm²
